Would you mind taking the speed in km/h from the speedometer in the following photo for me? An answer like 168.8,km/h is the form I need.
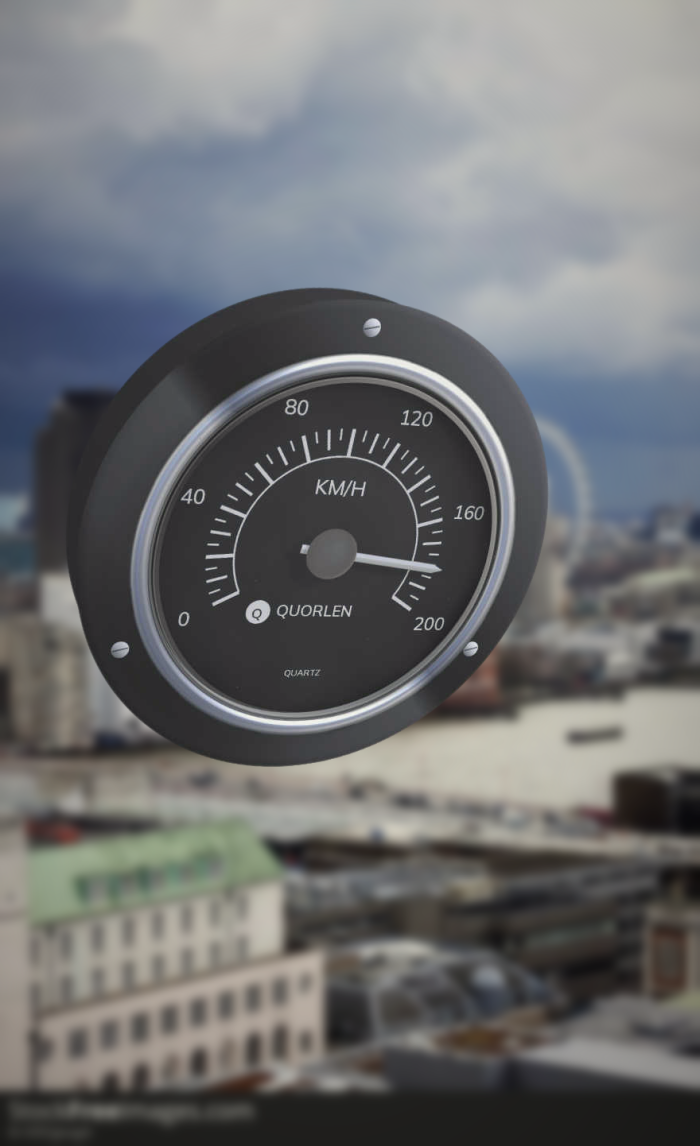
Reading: 180,km/h
